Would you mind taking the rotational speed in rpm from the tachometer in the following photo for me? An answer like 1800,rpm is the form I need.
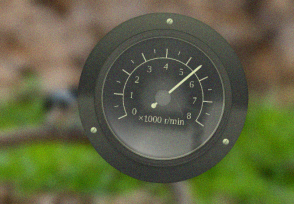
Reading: 5500,rpm
